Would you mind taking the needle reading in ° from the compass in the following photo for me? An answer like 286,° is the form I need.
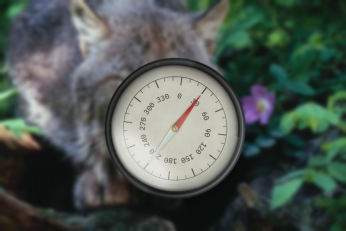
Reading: 30,°
